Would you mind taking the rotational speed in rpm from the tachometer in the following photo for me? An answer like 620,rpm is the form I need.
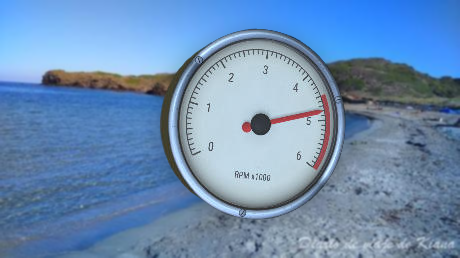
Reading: 4800,rpm
